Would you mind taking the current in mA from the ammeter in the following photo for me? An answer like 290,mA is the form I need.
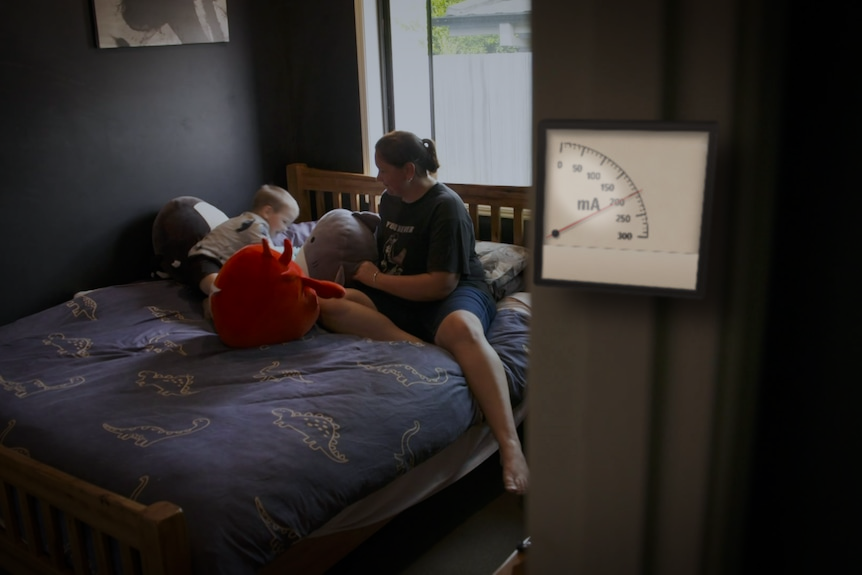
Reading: 200,mA
